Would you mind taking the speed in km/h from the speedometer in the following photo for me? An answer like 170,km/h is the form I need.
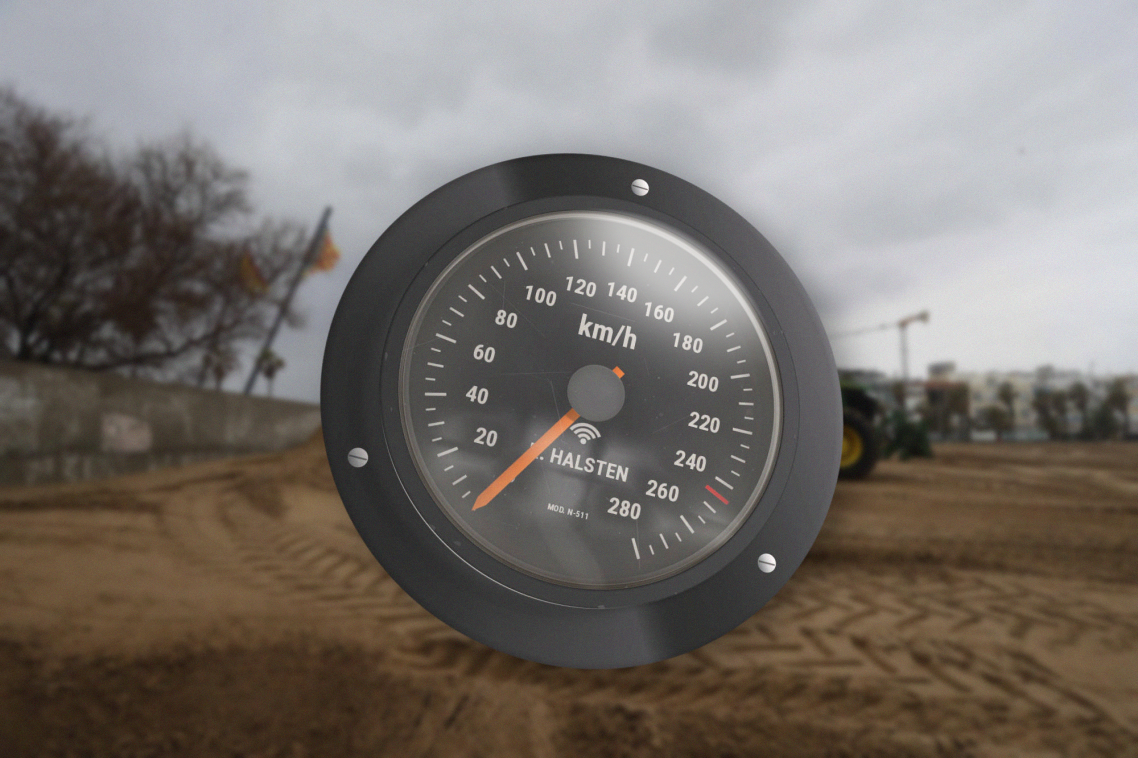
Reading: 0,km/h
